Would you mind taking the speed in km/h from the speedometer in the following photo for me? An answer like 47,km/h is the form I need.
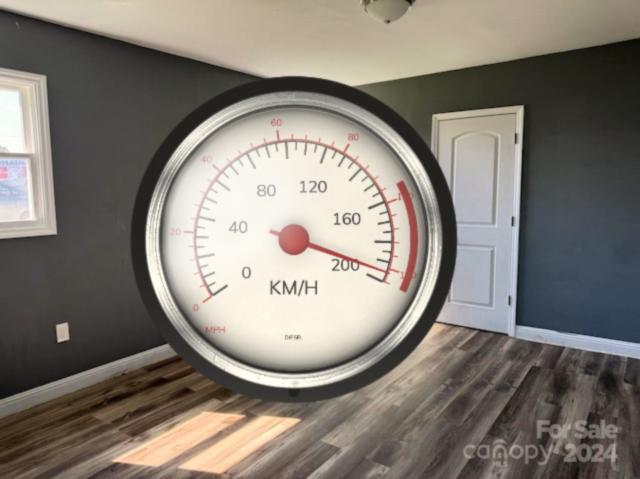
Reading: 195,km/h
